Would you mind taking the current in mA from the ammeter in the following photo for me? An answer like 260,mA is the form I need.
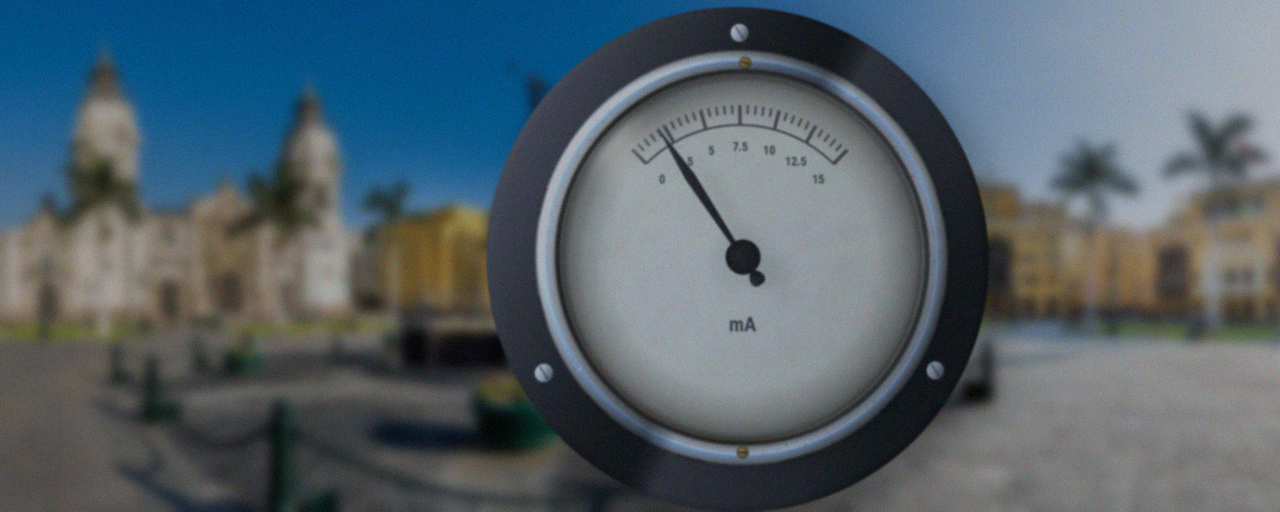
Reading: 2,mA
